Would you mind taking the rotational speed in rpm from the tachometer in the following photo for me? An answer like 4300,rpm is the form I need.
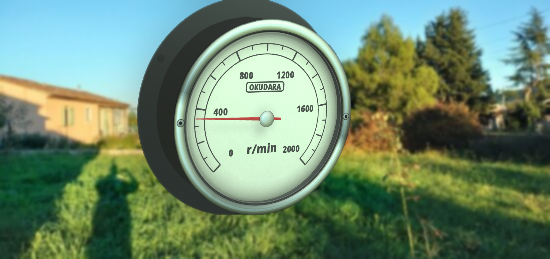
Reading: 350,rpm
